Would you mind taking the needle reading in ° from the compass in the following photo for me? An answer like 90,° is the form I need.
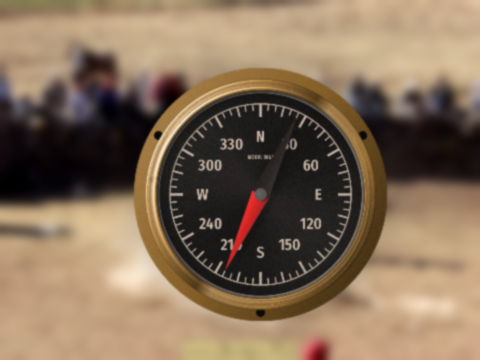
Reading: 205,°
